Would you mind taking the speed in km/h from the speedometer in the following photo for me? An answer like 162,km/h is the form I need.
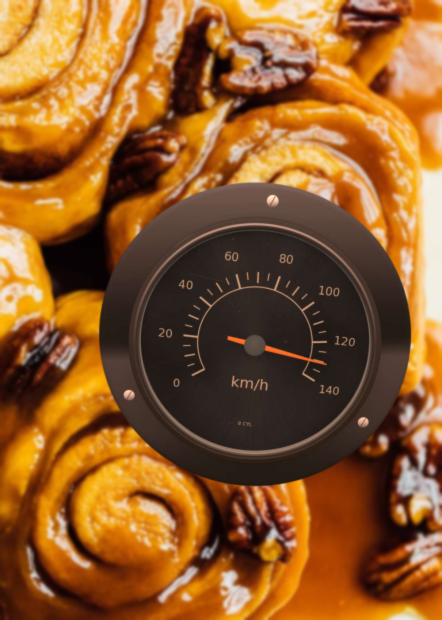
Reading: 130,km/h
